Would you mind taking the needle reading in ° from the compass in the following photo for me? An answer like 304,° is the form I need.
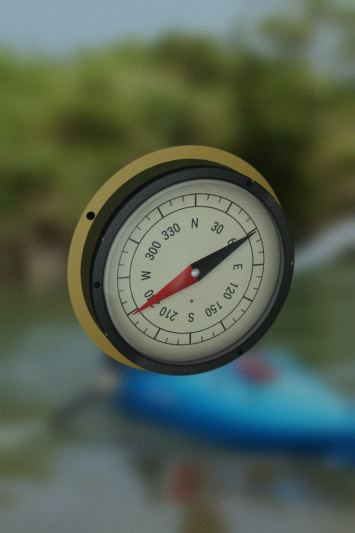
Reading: 240,°
